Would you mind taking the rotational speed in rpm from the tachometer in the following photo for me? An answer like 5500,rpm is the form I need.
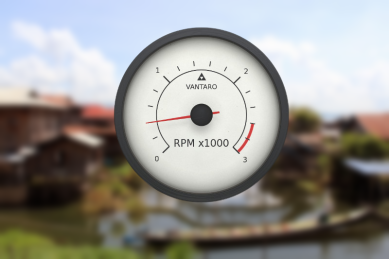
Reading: 400,rpm
